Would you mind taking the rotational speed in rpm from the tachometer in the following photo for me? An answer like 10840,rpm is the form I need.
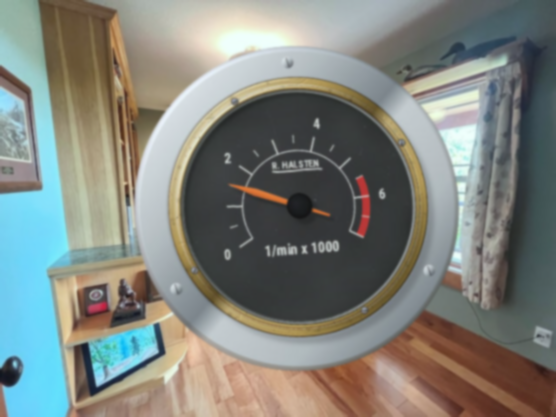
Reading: 1500,rpm
